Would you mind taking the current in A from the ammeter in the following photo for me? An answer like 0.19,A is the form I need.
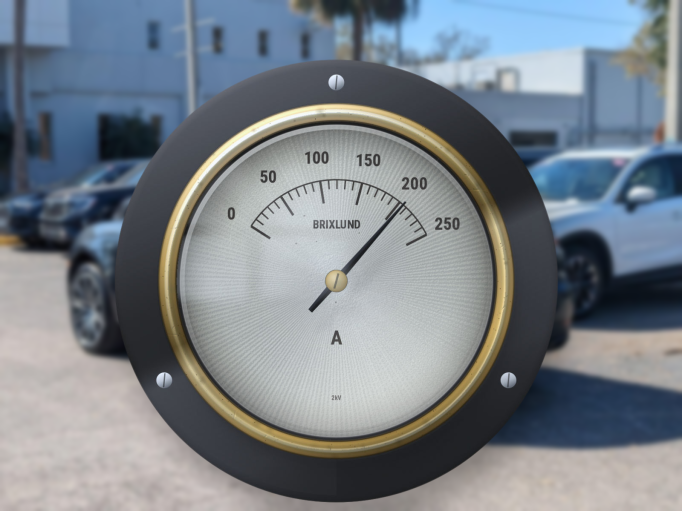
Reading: 205,A
